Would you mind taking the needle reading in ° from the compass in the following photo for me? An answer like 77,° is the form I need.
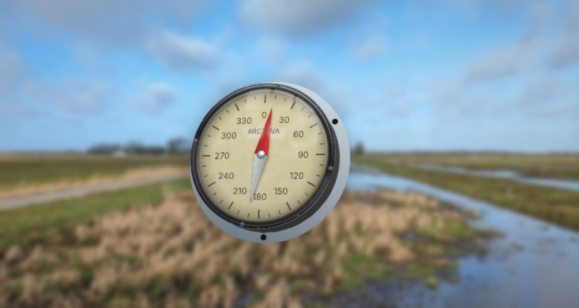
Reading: 10,°
